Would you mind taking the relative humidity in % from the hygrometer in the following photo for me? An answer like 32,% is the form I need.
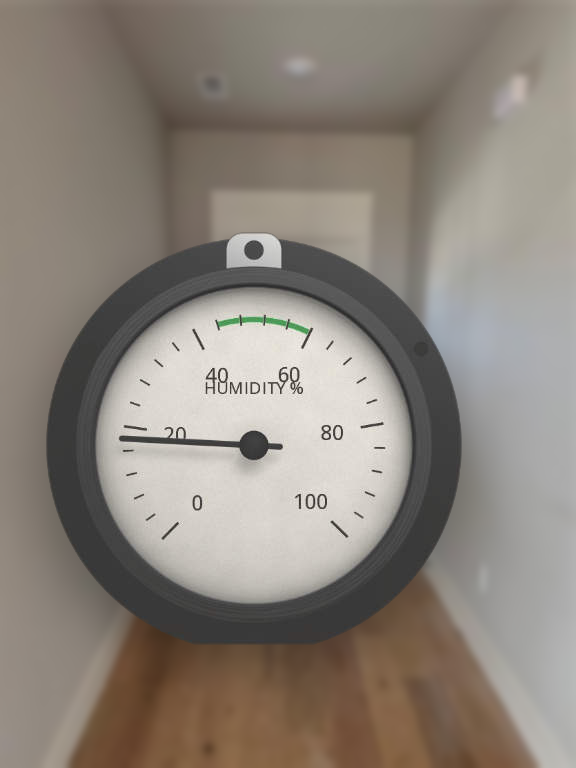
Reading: 18,%
